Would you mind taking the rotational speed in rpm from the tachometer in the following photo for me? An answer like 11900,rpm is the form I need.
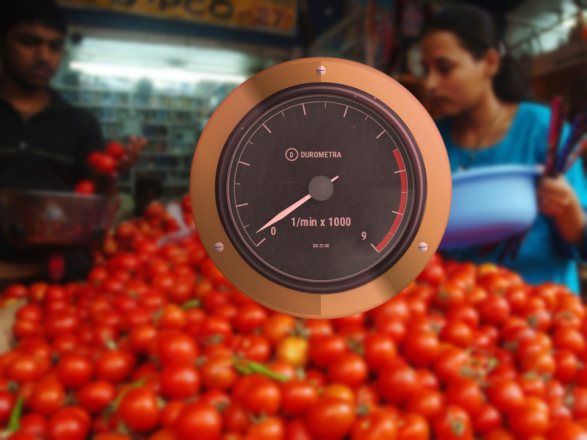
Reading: 250,rpm
